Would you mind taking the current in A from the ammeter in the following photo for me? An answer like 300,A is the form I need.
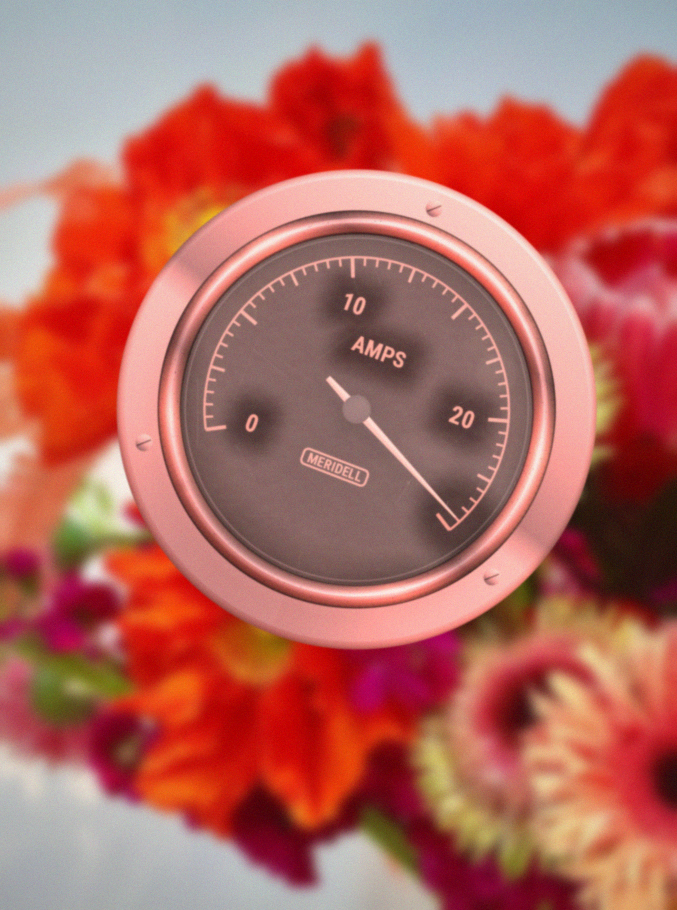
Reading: 24.5,A
